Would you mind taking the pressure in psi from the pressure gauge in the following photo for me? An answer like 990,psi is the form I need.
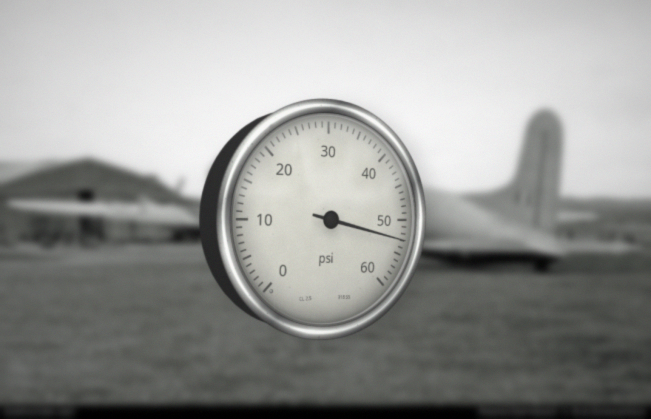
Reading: 53,psi
